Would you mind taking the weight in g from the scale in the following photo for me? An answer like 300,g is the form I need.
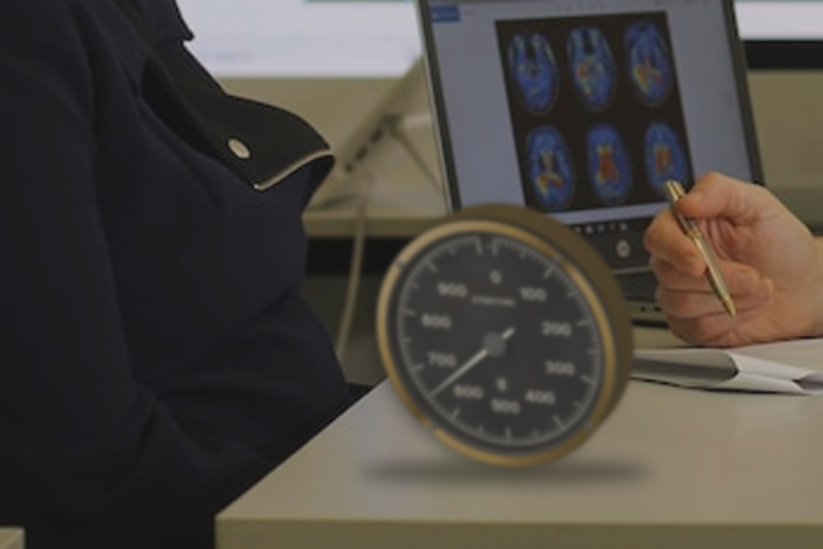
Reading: 650,g
